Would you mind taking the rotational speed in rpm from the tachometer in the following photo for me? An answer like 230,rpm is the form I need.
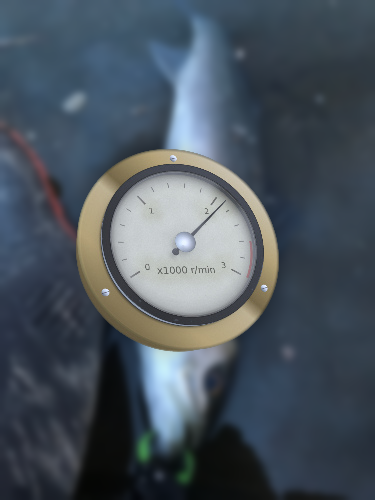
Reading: 2100,rpm
